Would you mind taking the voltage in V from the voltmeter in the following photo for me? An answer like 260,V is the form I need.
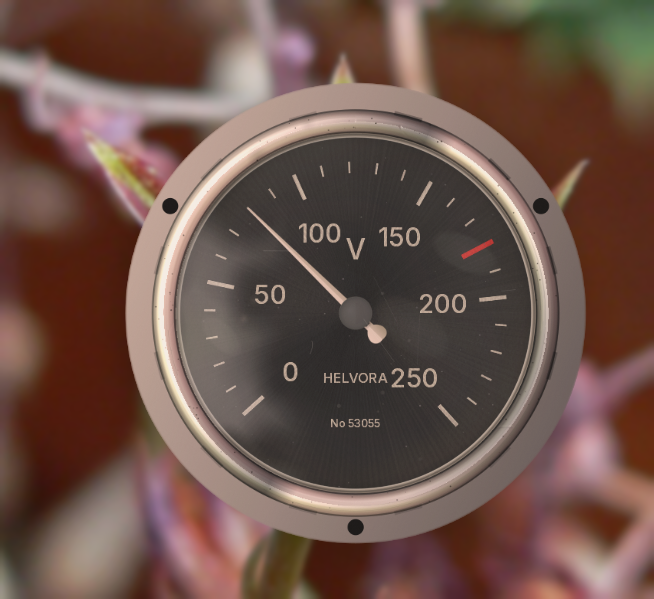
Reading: 80,V
